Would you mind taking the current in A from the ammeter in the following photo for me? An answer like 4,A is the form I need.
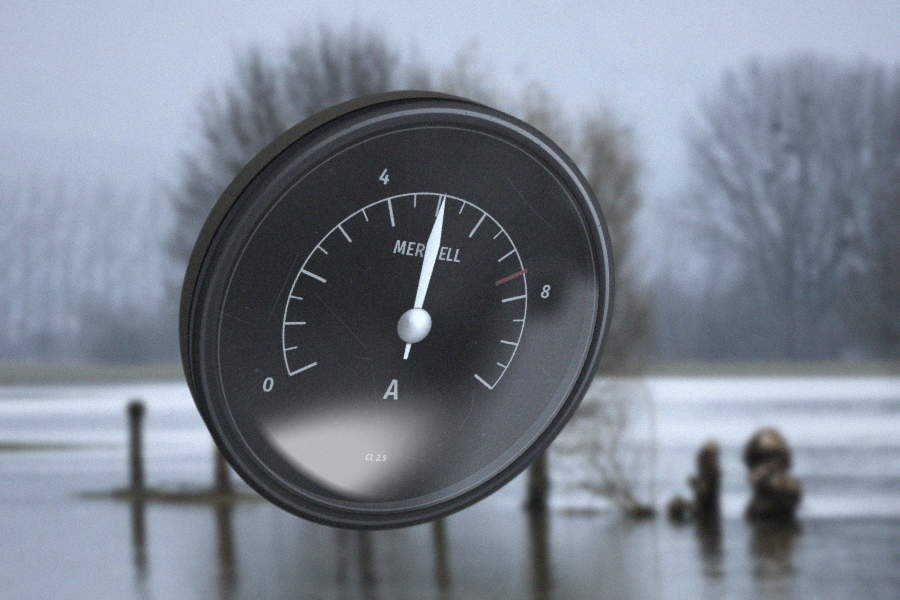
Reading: 5,A
